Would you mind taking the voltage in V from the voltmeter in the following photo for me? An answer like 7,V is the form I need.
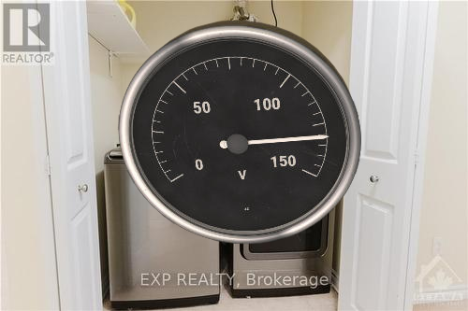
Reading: 130,V
